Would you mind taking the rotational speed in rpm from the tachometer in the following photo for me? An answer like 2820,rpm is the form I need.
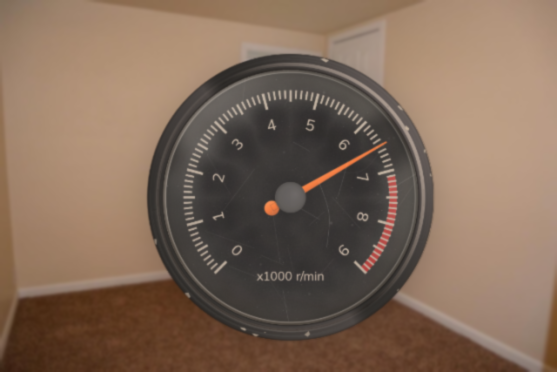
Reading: 6500,rpm
